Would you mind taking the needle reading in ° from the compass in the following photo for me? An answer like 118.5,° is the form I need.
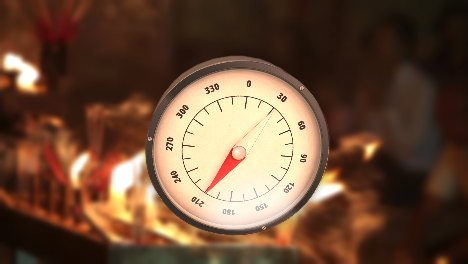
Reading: 210,°
